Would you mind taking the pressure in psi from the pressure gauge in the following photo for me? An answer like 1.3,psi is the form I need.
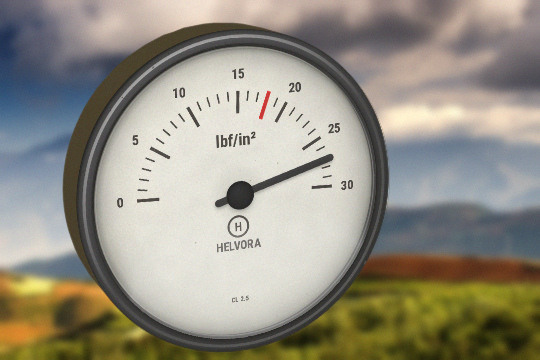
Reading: 27,psi
